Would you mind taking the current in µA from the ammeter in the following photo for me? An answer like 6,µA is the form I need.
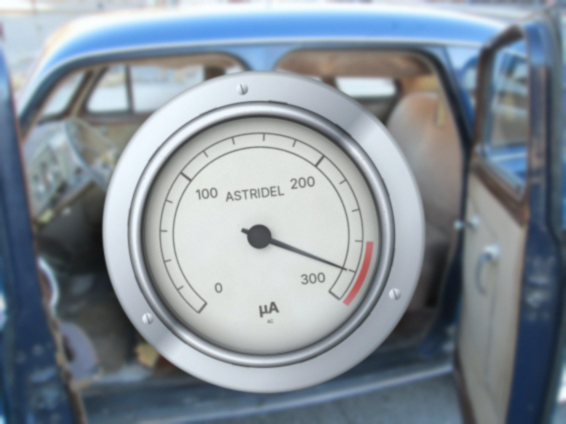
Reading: 280,µA
